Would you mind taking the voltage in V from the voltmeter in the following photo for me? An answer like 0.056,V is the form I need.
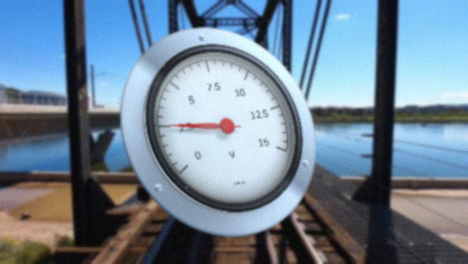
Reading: 2.5,V
